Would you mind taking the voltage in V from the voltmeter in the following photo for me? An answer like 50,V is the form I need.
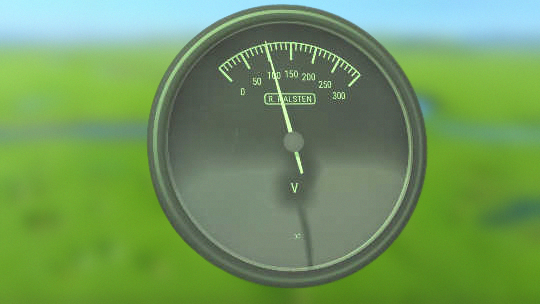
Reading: 100,V
